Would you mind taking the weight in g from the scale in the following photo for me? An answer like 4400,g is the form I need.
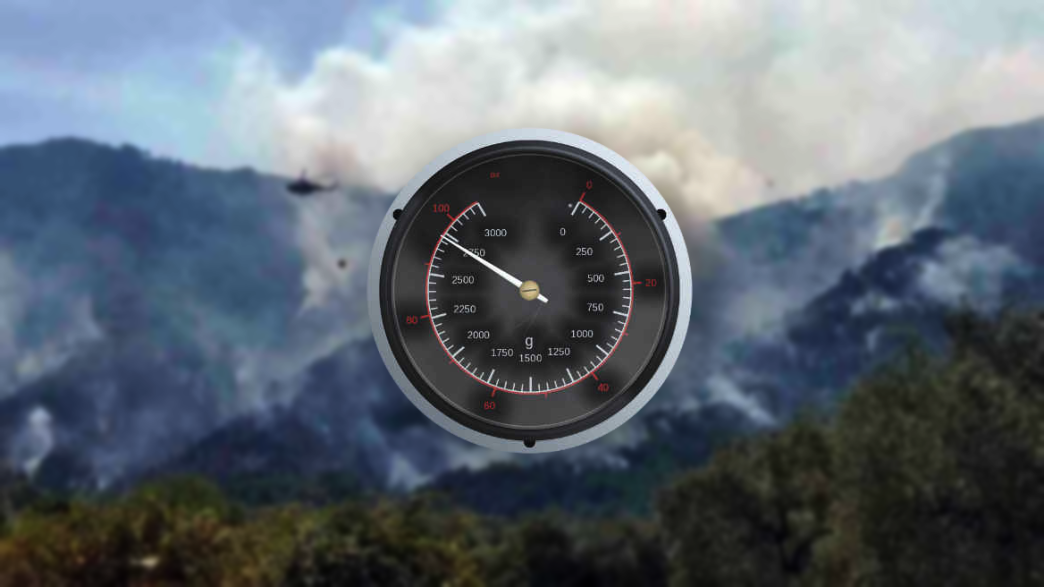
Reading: 2725,g
